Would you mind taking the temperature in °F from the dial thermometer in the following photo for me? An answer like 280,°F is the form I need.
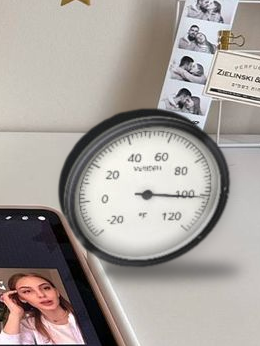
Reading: 100,°F
